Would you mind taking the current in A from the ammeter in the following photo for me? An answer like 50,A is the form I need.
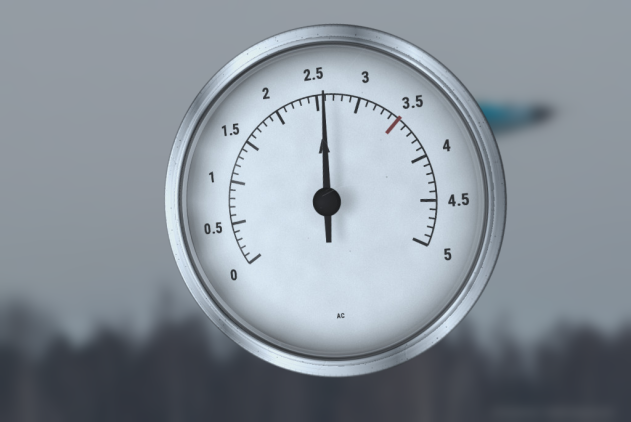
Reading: 2.6,A
